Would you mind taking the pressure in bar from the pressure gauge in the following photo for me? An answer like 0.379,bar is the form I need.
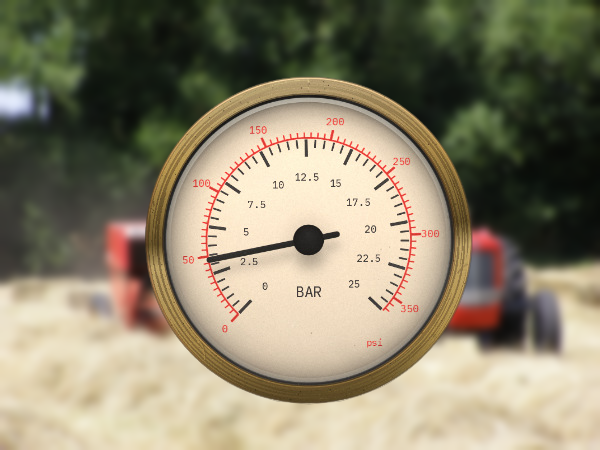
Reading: 3.25,bar
